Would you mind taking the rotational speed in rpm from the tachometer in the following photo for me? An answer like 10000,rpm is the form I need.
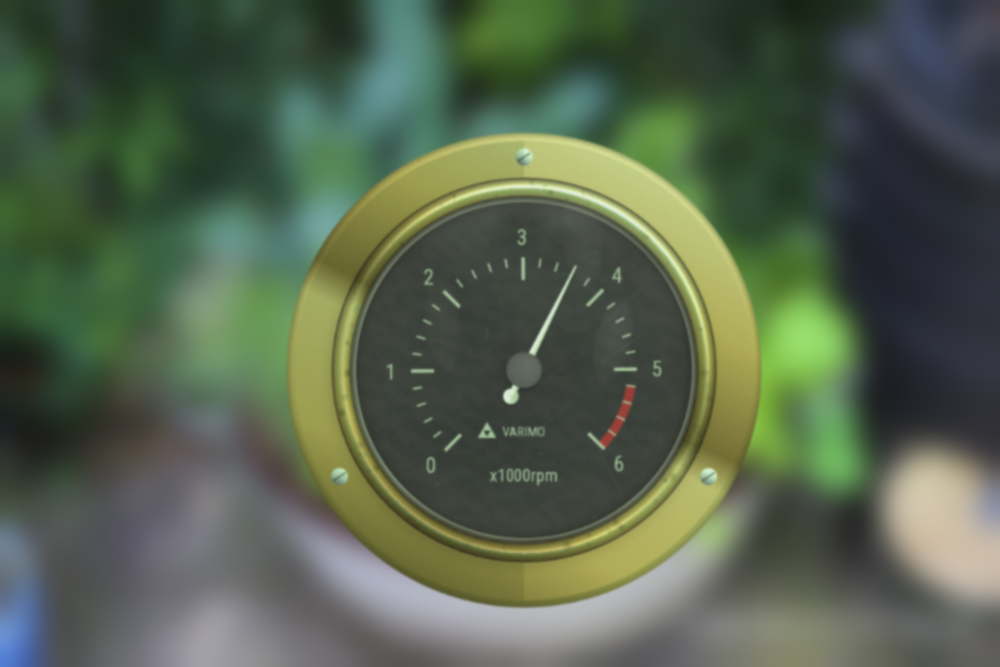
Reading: 3600,rpm
